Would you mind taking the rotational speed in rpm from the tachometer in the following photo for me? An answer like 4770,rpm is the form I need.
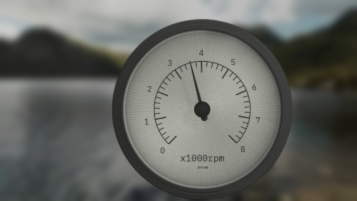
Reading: 3600,rpm
